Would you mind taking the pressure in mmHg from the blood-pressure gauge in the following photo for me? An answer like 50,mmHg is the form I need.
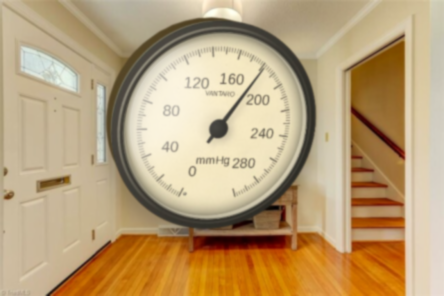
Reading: 180,mmHg
